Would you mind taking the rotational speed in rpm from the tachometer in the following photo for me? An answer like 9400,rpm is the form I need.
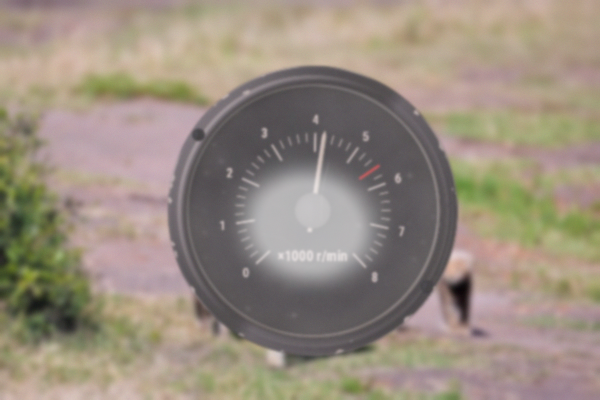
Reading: 4200,rpm
